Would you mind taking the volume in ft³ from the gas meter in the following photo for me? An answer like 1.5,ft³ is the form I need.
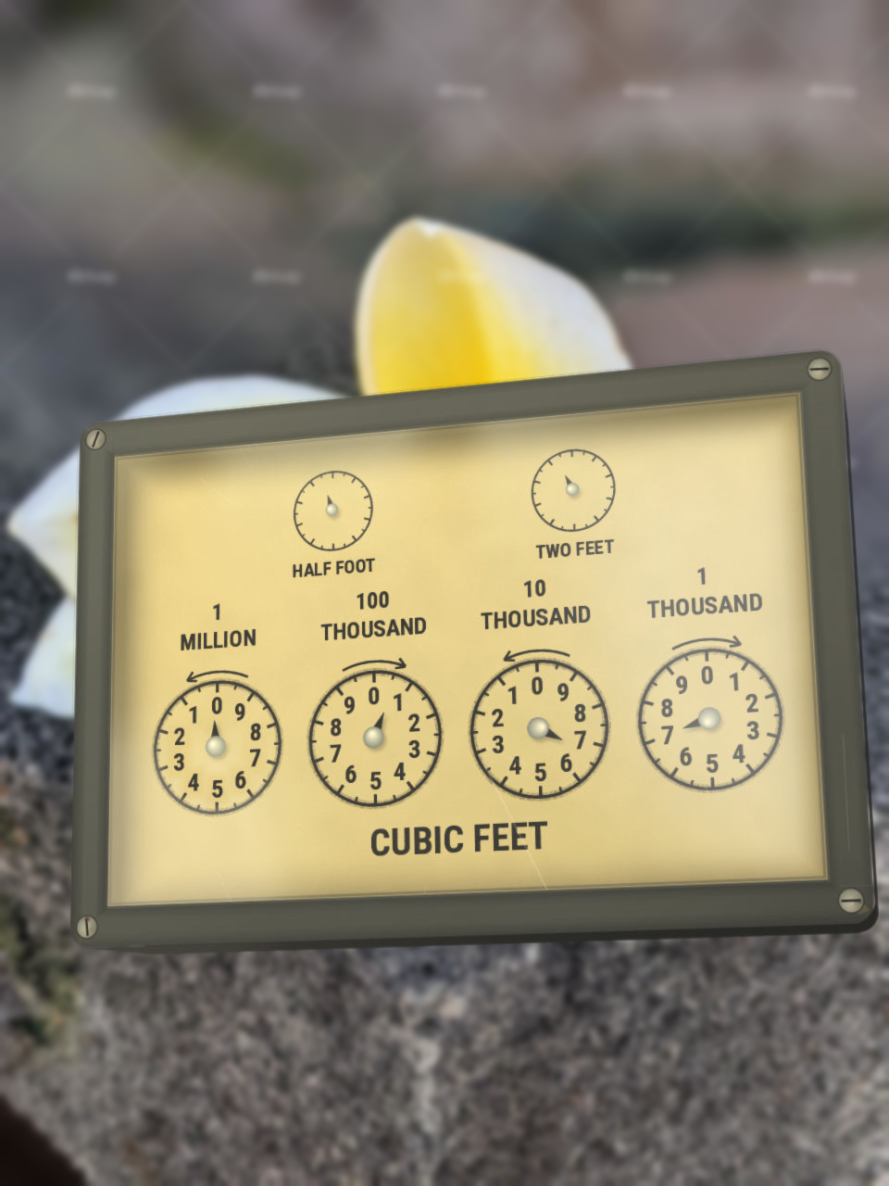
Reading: 6700,ft³
